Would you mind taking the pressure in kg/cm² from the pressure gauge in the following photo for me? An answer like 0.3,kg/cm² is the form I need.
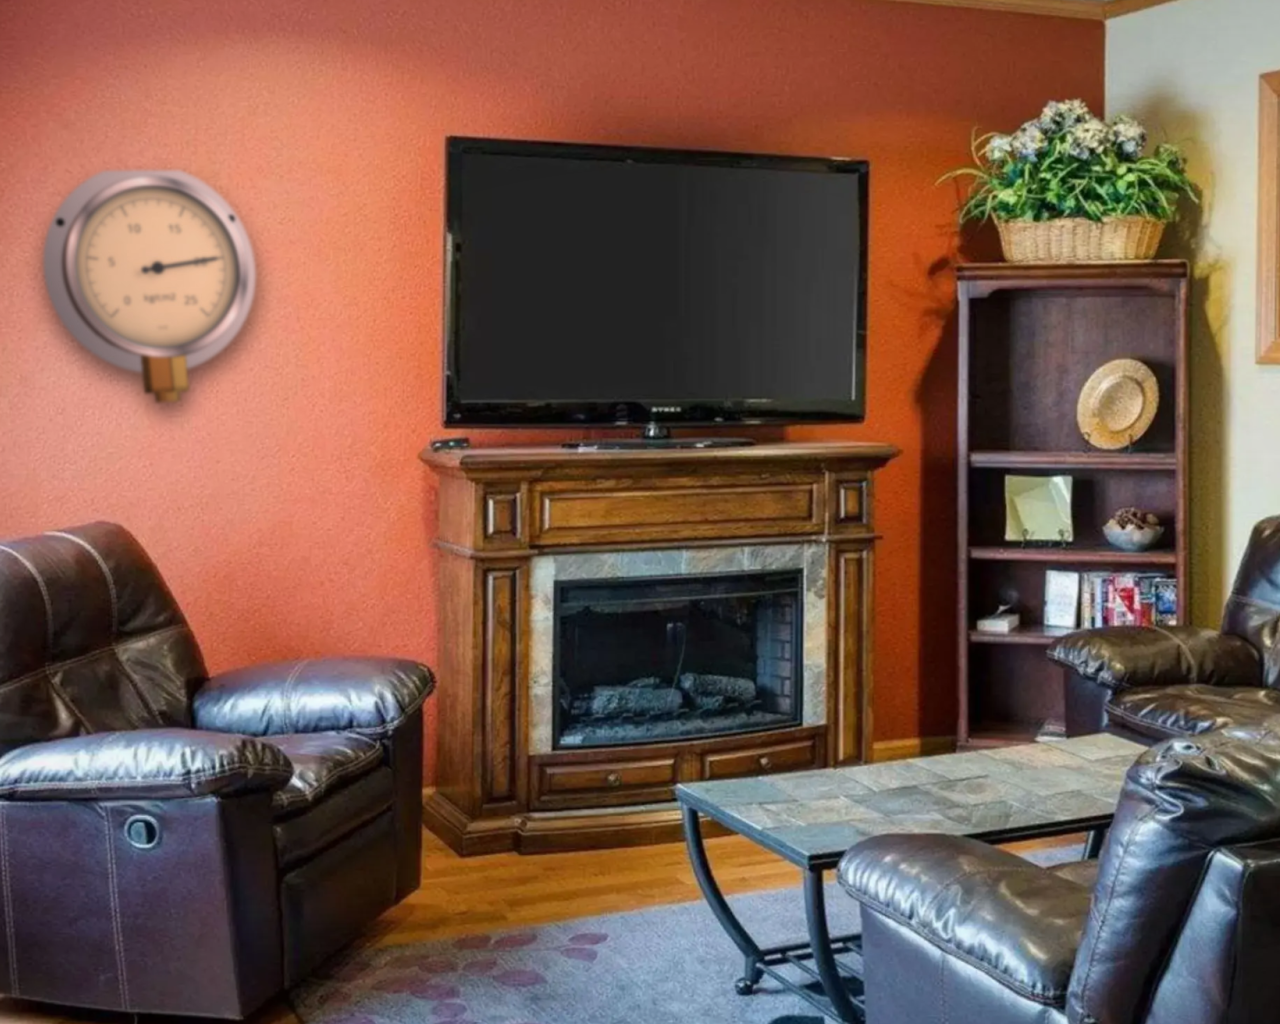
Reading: 20,kg/cm²
